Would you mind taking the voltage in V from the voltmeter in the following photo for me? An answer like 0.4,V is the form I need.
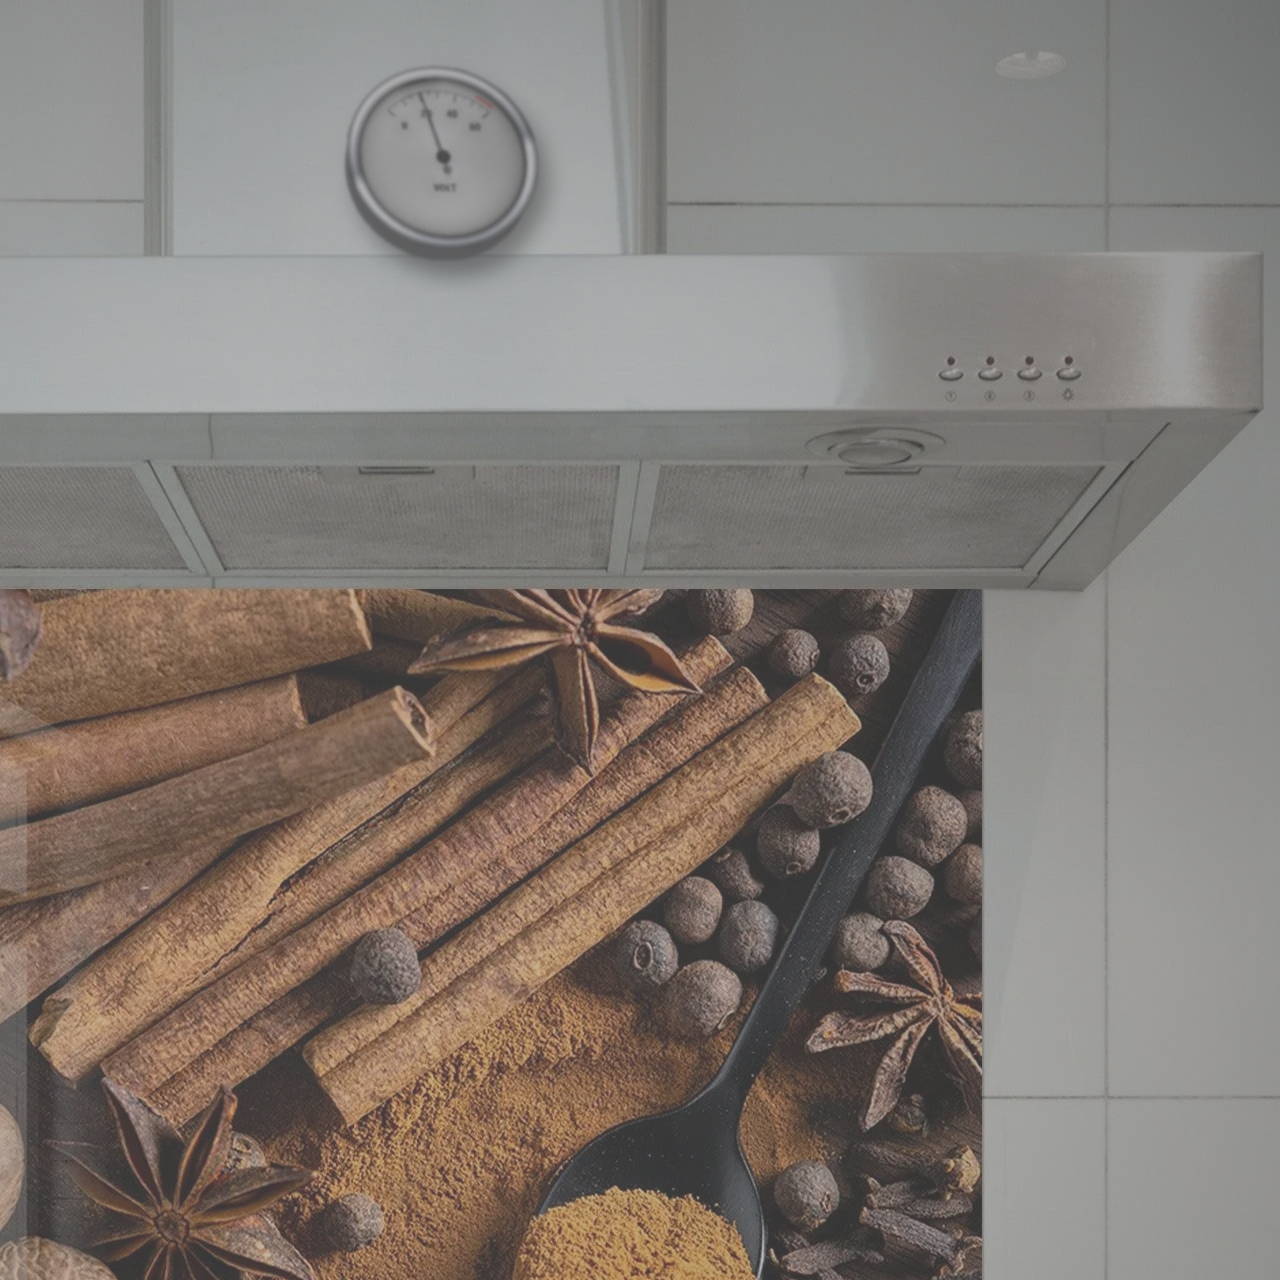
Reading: 20,V
